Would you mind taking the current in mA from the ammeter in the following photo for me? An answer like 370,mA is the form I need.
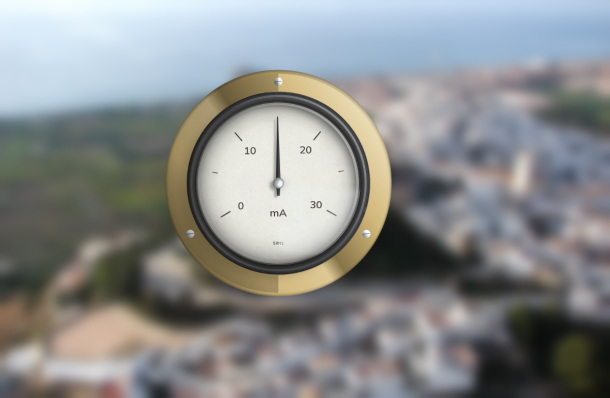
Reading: 15,mA
